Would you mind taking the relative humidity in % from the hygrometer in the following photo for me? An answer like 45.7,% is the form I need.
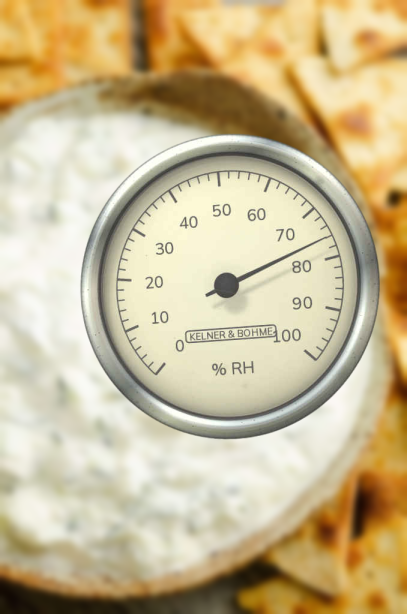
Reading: 76,%
